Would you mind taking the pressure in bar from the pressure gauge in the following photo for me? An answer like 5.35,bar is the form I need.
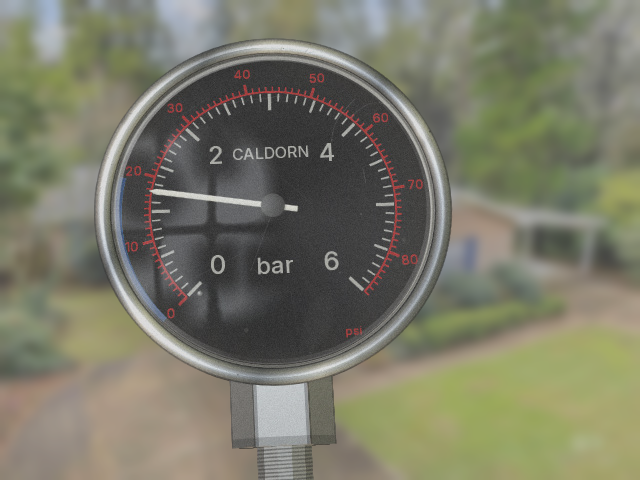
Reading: 1.2,bar
